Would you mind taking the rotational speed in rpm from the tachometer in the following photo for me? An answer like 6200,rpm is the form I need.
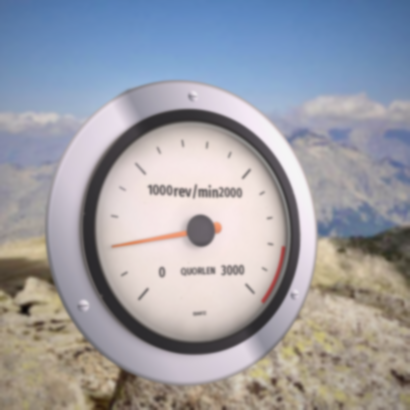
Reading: 400,rpm
